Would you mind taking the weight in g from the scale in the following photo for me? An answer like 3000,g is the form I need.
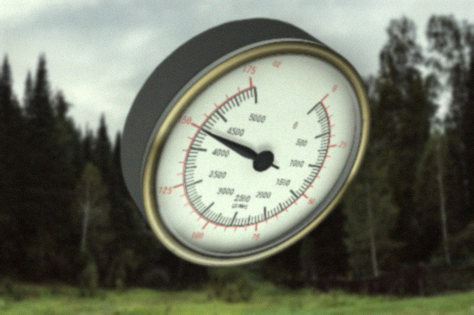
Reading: 4250,g
